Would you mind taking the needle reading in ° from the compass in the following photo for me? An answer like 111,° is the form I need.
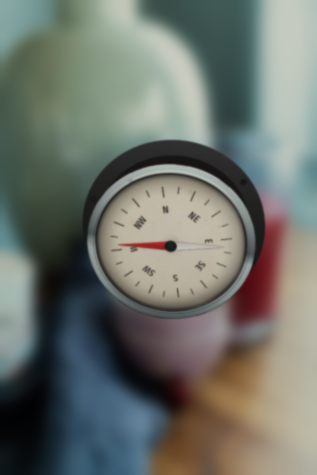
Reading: 277.5,°
